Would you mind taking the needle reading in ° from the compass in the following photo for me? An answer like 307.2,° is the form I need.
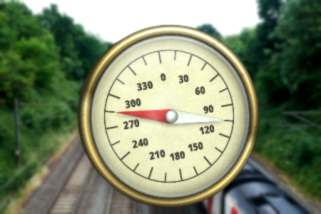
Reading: 285,°
